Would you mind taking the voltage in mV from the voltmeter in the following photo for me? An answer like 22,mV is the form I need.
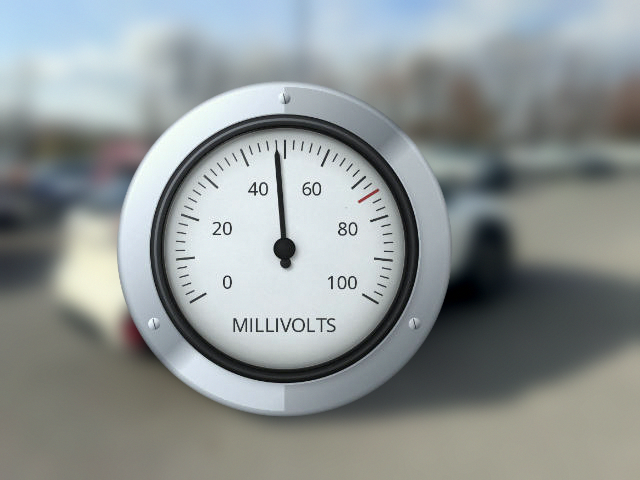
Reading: 48,mV
